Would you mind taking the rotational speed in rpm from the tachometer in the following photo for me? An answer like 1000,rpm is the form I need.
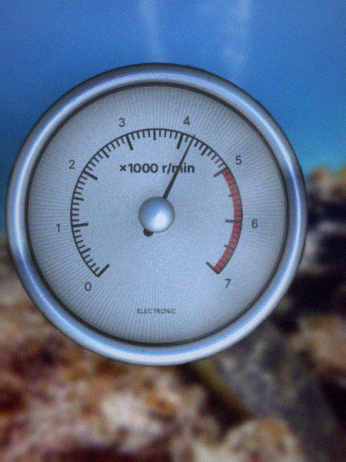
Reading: 4200,rpm
